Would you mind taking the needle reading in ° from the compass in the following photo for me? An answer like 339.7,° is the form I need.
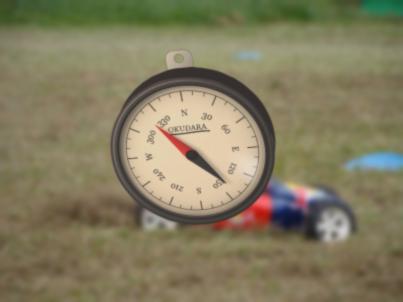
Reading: 320,°
